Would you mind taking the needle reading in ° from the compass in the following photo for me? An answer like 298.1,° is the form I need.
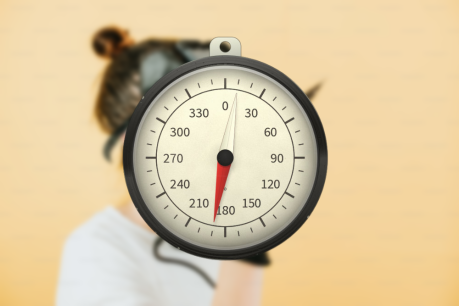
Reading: 190,°
